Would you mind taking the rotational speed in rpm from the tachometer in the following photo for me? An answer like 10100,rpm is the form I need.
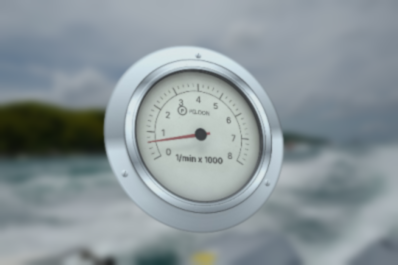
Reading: 600,rpm
